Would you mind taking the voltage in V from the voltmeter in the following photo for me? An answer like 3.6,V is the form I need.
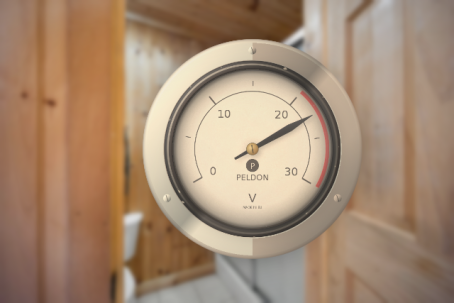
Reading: 22.5,V
